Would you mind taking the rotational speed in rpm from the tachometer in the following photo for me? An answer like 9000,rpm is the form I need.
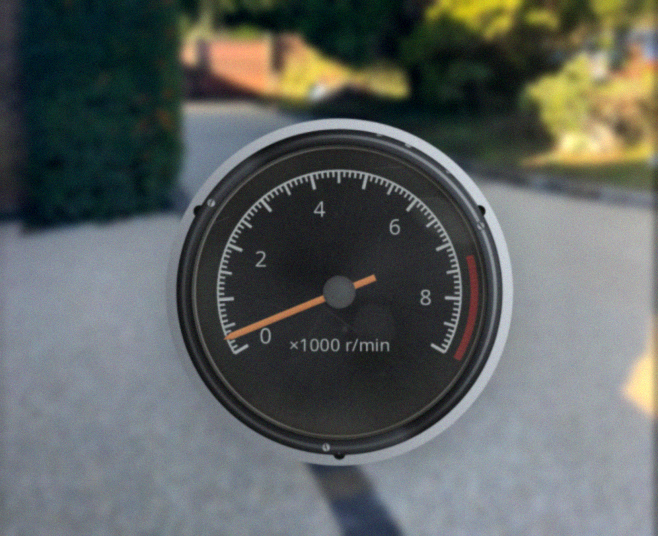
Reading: 300,rpm
